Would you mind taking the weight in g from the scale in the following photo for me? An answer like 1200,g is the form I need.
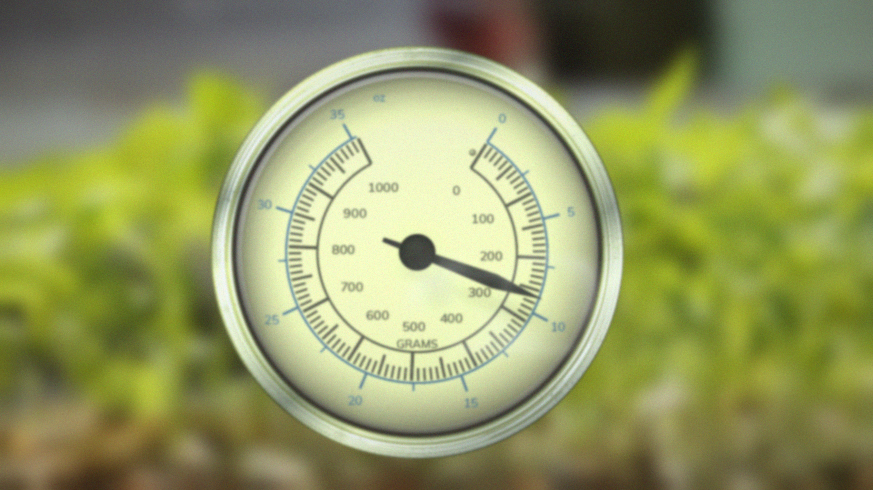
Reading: 260,g
